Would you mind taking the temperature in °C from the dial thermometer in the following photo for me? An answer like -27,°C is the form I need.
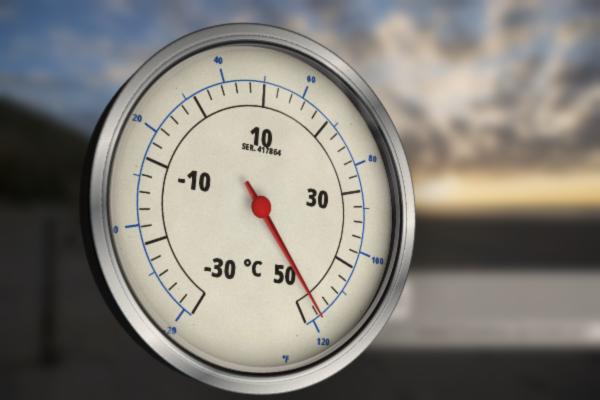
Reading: 48,°C
